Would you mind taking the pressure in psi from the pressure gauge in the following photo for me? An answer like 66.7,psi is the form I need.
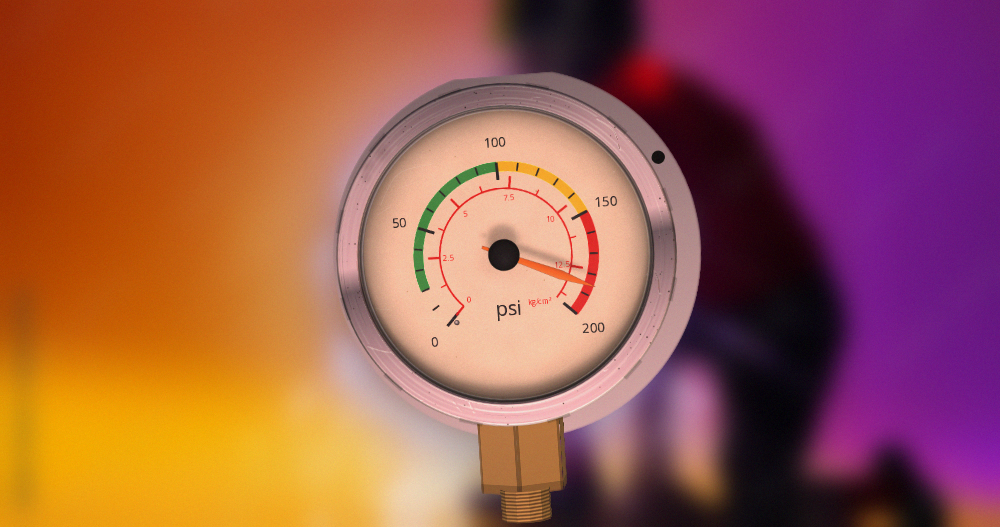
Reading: 185,psi
